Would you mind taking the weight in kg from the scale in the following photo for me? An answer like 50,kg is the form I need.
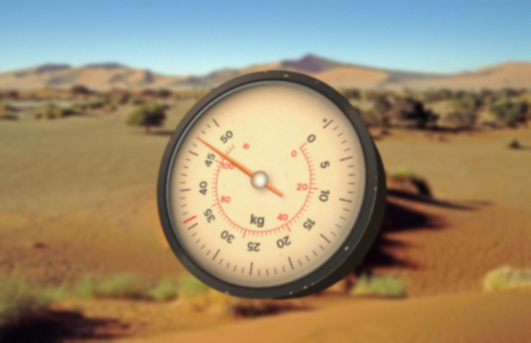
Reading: 47,kg
